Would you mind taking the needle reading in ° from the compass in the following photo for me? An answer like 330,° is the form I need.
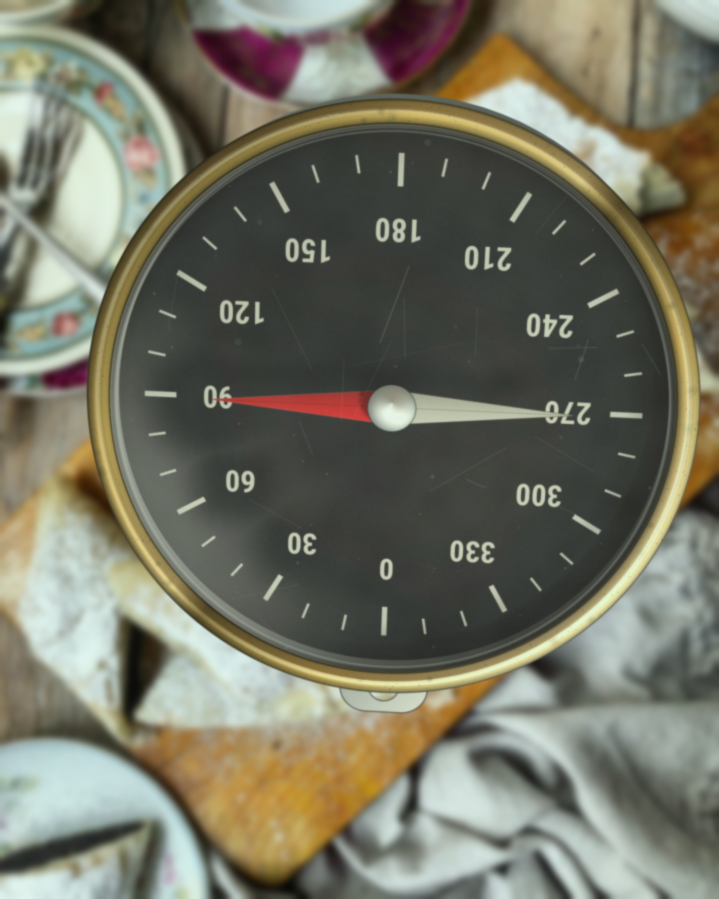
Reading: 90,°
